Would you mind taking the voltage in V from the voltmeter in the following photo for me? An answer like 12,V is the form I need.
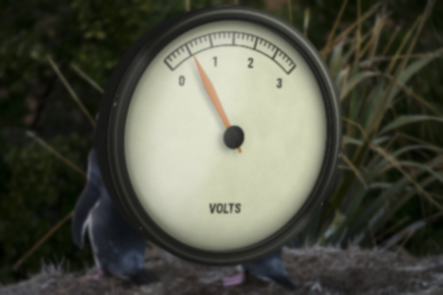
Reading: 0.5,V
